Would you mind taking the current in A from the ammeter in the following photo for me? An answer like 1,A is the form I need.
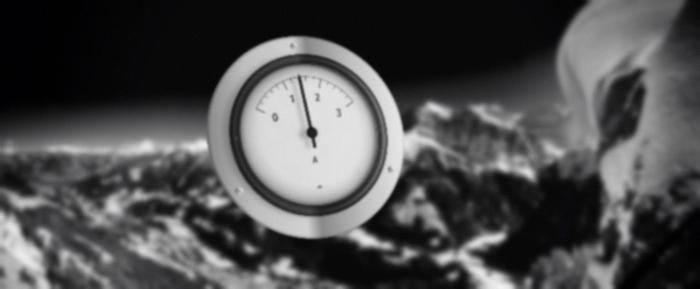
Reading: 1.4,A
